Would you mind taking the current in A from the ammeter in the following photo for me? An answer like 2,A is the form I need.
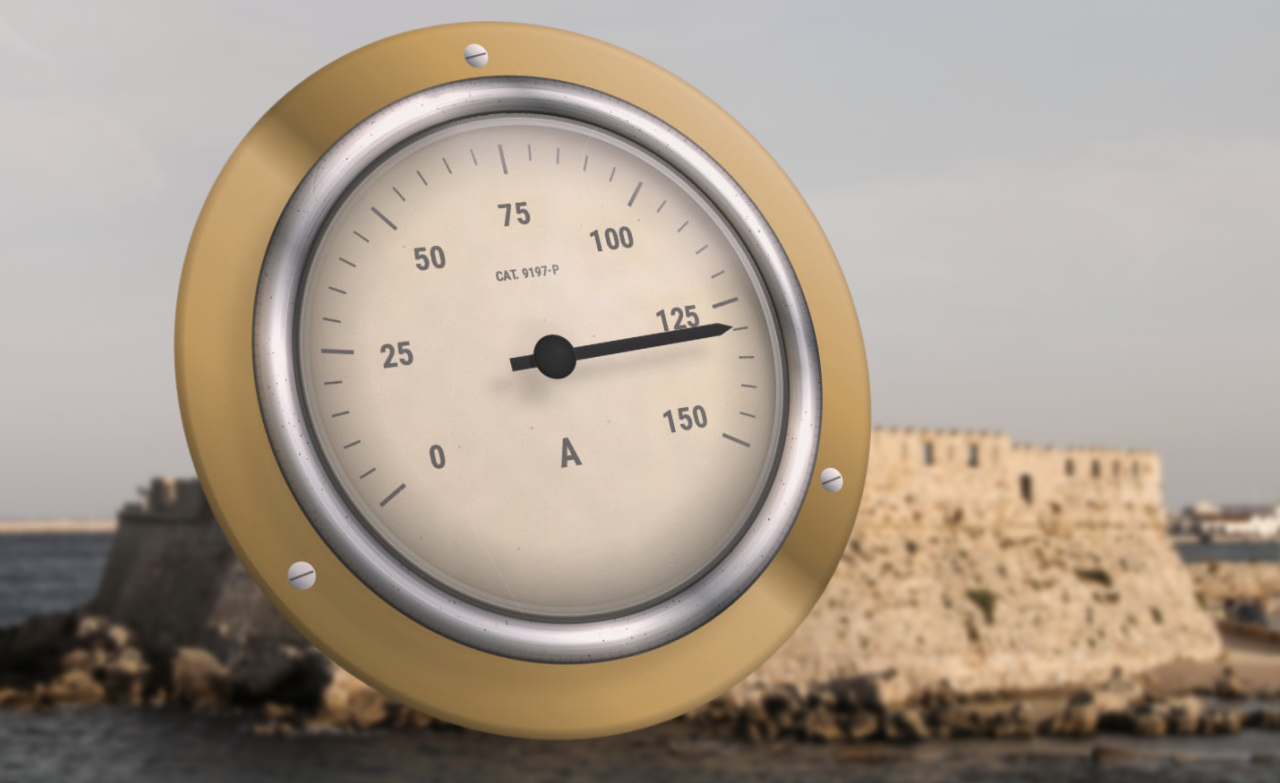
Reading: 130,A
